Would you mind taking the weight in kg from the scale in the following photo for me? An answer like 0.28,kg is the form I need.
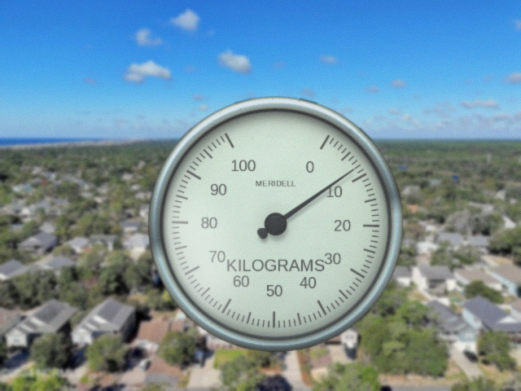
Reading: 8,kg
